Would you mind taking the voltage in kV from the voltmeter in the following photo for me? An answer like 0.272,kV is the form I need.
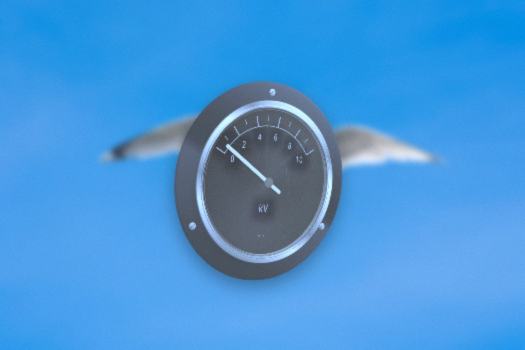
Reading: 0.5,kV
